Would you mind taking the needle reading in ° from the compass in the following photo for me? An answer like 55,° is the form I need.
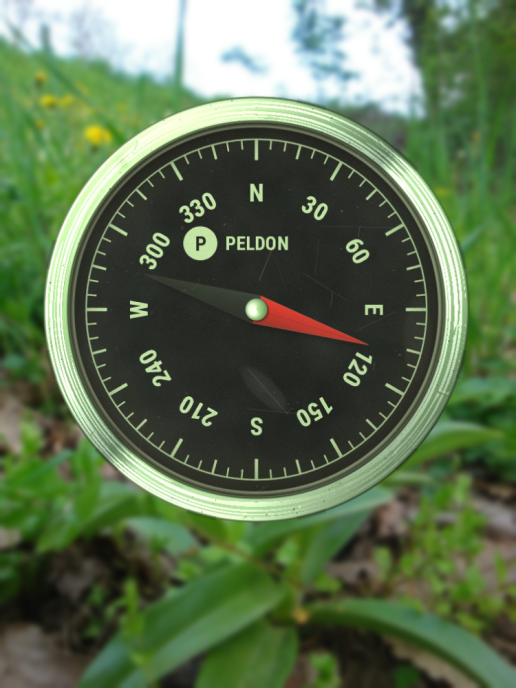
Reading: 107.5,°
